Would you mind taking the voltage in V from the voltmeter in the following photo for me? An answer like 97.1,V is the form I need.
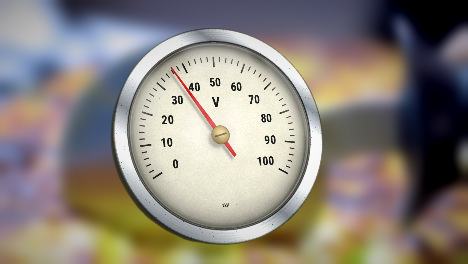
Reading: 36,V
